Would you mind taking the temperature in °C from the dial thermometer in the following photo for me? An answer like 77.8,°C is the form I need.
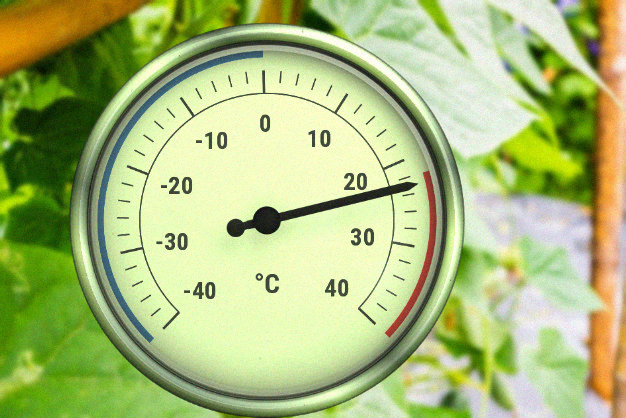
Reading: 23,°C
